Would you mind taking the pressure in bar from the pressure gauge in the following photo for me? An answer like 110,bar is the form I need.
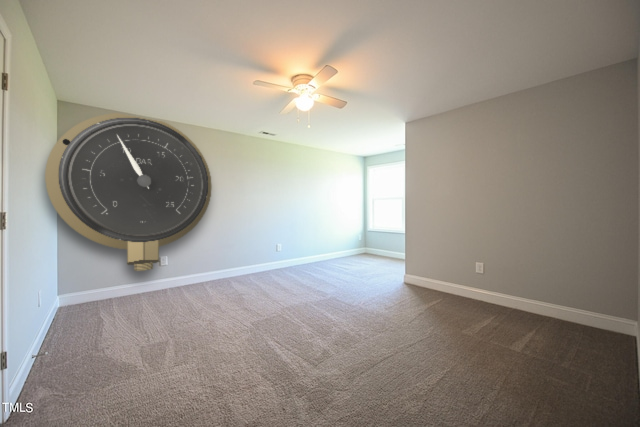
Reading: 10,bar
